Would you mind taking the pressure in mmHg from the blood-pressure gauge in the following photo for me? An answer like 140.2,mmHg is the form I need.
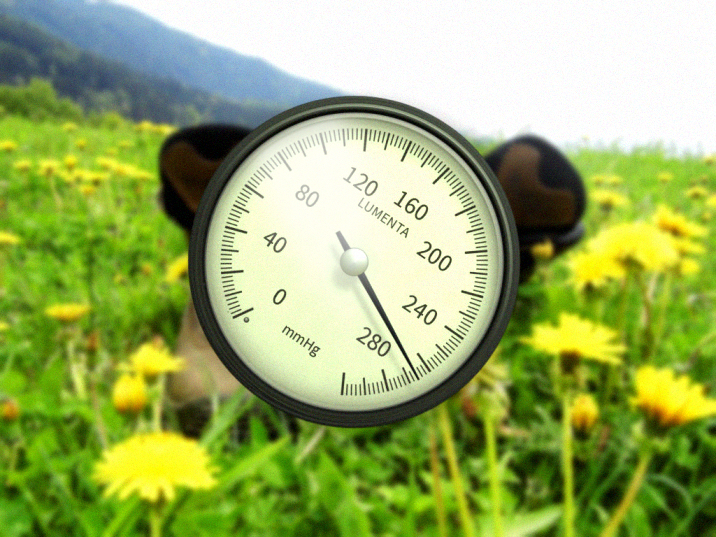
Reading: 266,mmHg
